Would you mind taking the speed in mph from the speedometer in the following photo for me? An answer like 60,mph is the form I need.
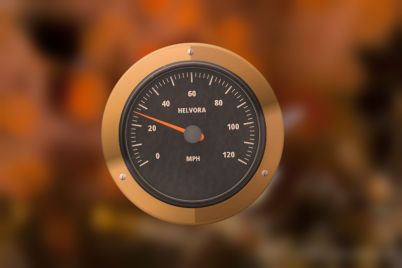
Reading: 26,mph
